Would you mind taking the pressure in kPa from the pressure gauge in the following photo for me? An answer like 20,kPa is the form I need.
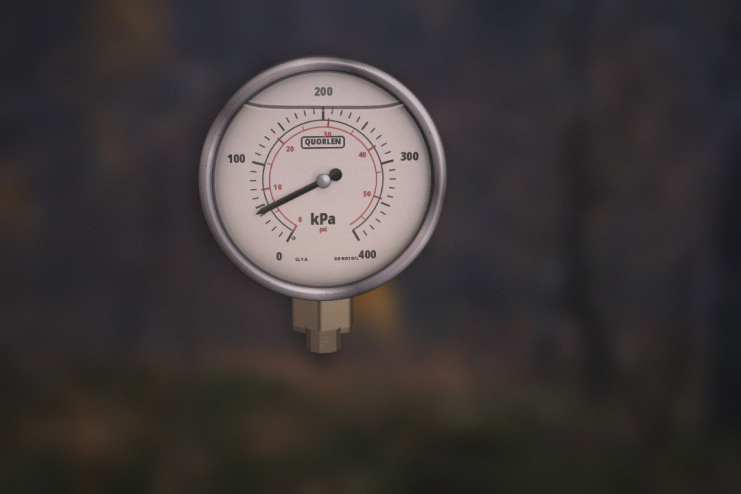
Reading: 45,kPa
